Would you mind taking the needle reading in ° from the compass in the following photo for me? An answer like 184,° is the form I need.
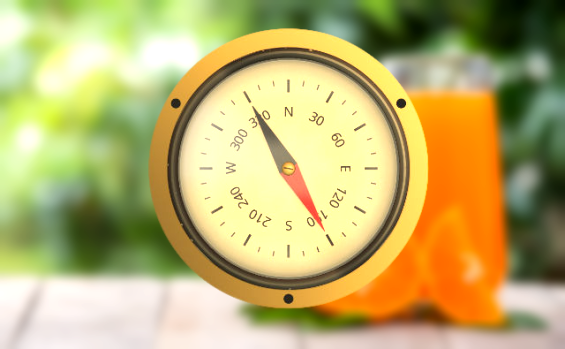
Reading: 150,°
